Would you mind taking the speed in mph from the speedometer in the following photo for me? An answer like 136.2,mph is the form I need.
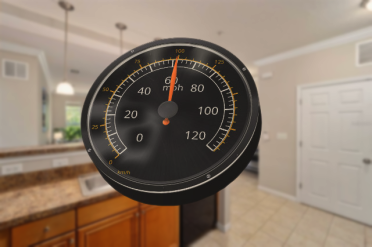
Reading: 62,mph
